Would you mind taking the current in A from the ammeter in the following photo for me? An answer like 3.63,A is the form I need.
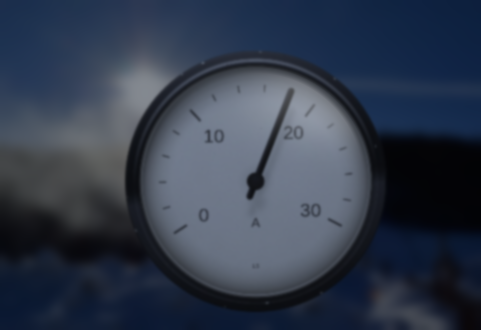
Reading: 18,A
